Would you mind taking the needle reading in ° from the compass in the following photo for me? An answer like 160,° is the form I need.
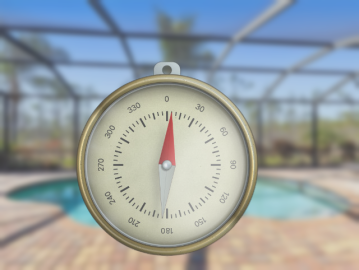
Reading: 5,°
